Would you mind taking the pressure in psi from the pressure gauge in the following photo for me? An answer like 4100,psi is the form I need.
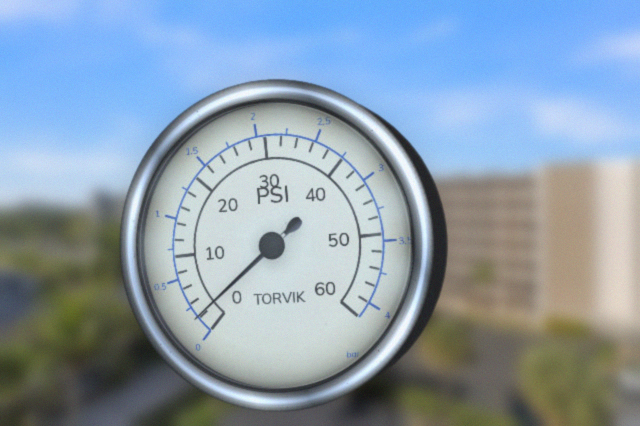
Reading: 2,psi
